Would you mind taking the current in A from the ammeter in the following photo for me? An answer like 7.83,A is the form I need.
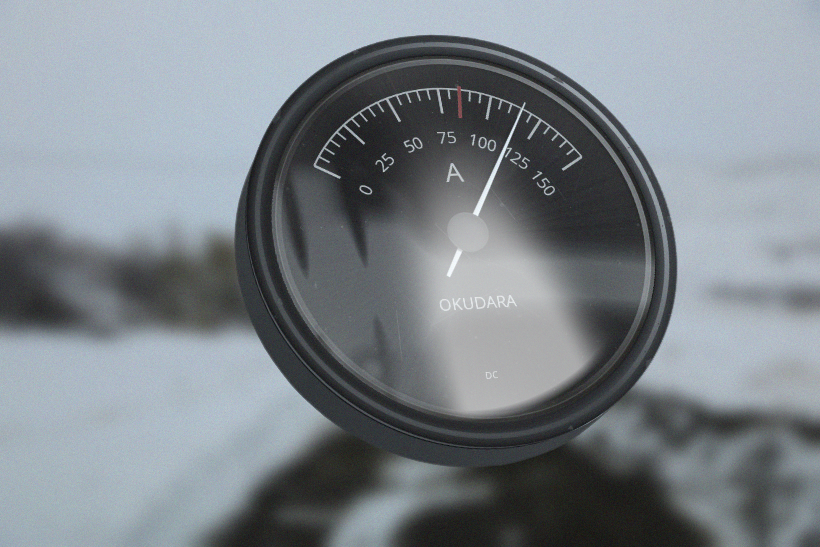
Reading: 115,A
